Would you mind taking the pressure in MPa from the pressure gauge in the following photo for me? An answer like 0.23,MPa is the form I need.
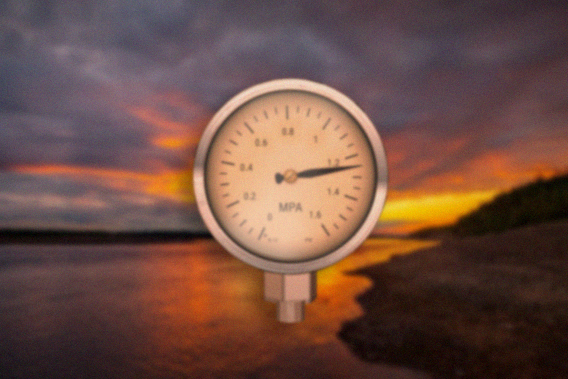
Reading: 1.25,MPa
